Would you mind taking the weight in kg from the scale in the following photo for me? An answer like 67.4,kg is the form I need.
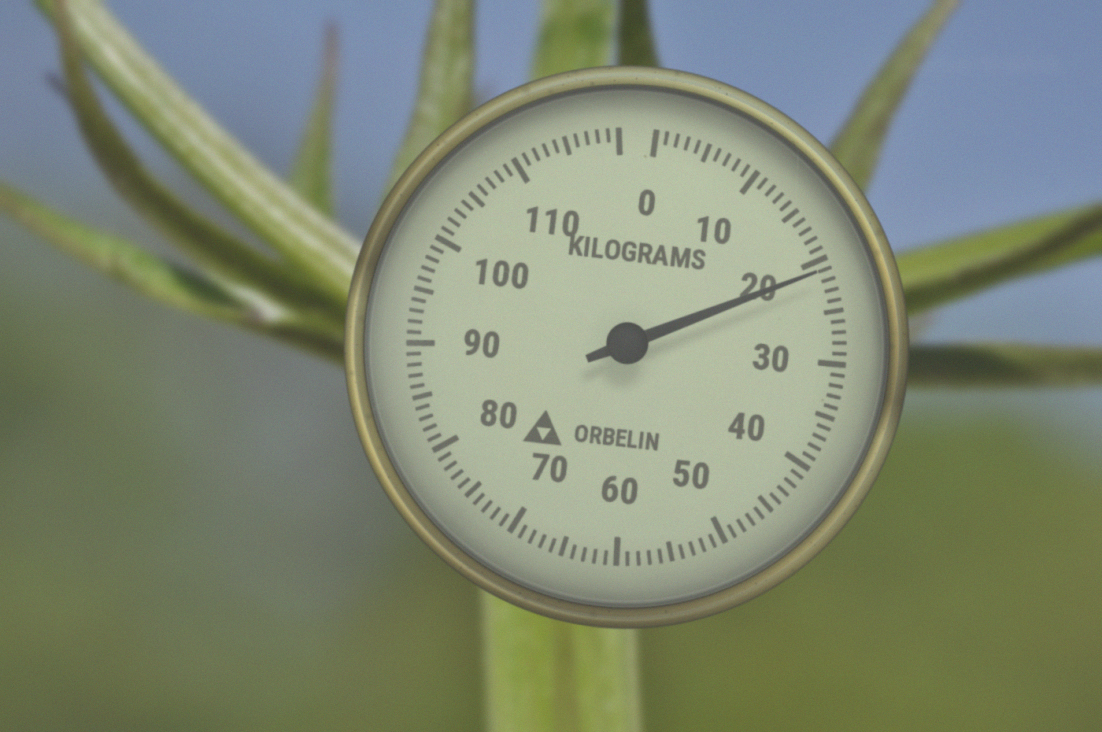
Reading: 21,kg
